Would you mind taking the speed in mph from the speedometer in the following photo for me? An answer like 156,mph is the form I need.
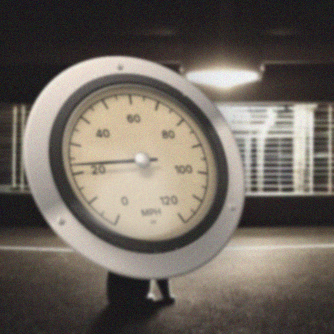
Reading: 22.5,mph
